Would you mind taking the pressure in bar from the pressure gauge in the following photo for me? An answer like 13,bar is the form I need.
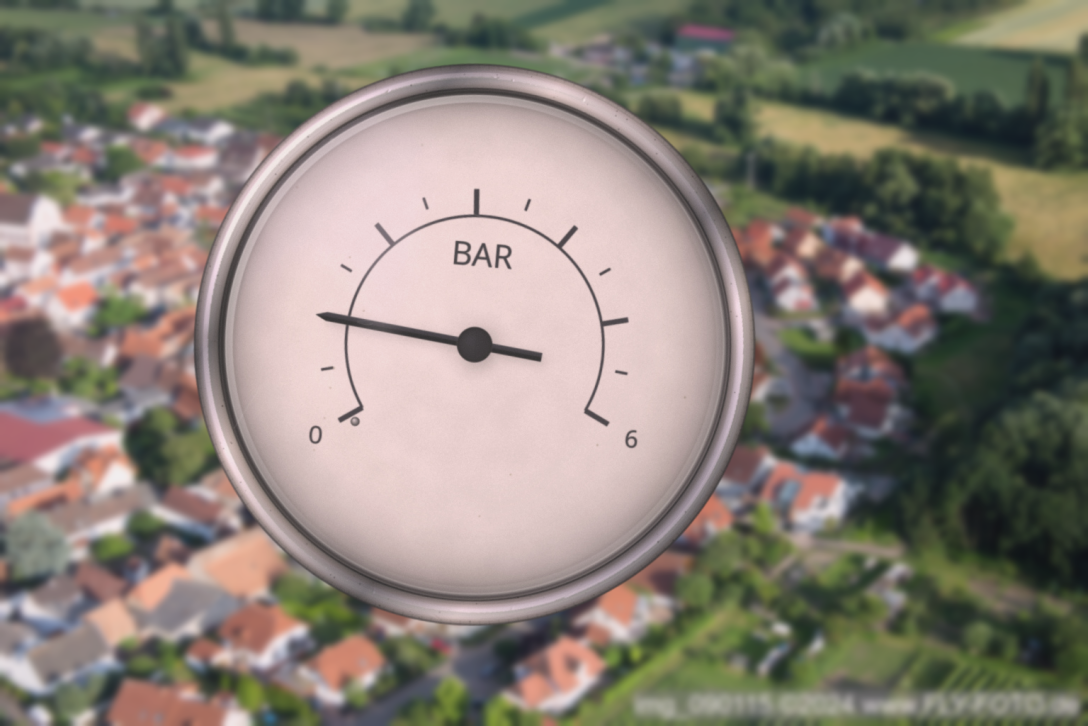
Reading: 1,bar
